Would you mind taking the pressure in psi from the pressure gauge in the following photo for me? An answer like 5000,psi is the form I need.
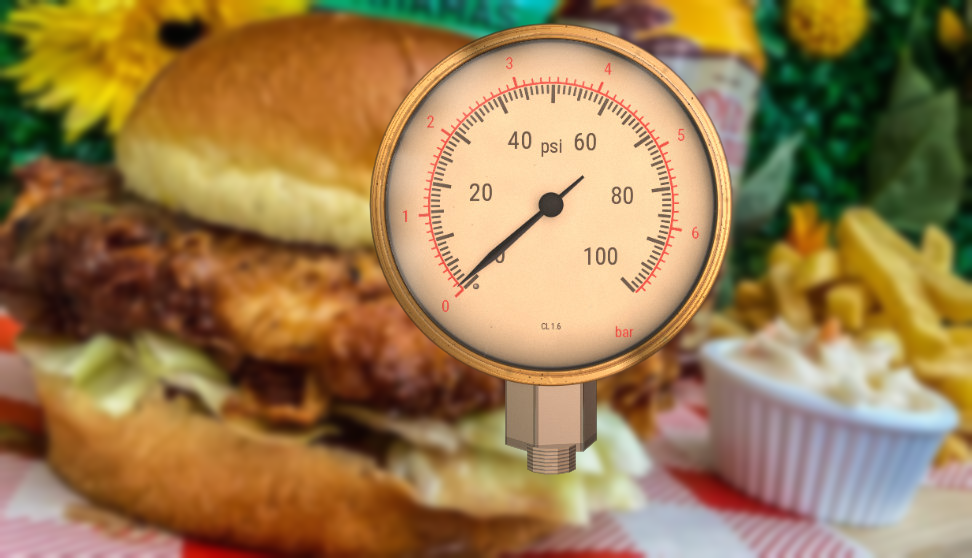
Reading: 1,psi
